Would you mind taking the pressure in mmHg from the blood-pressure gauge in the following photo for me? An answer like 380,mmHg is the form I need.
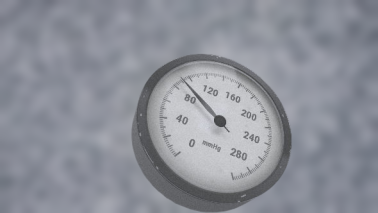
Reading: 90,mmHg
